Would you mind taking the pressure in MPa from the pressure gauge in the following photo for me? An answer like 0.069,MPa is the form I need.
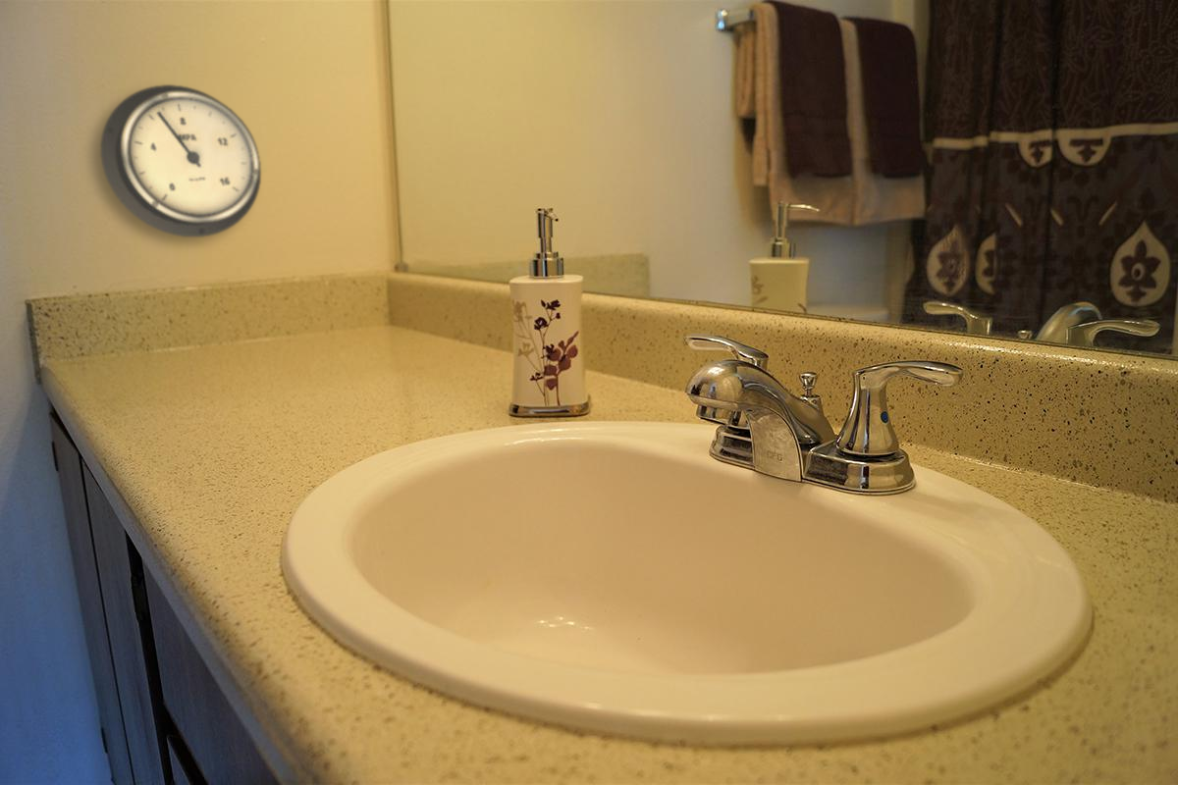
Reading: 6.5,MPa
